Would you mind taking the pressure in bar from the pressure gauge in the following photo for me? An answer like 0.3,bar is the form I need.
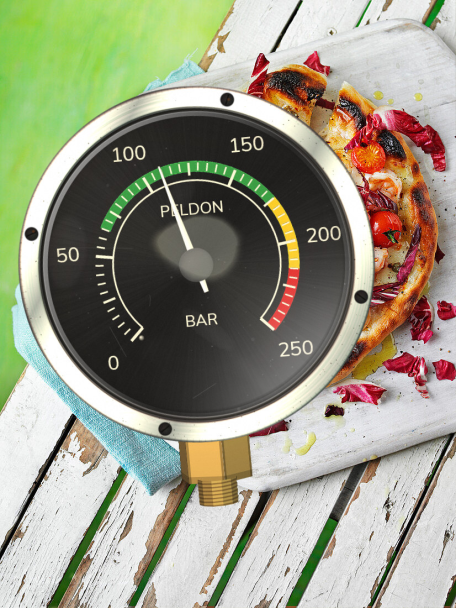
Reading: 110,bar
